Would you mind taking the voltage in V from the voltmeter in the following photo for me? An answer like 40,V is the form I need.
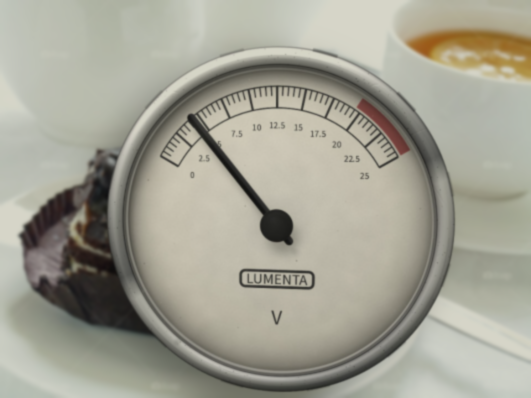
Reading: 4.5,V
